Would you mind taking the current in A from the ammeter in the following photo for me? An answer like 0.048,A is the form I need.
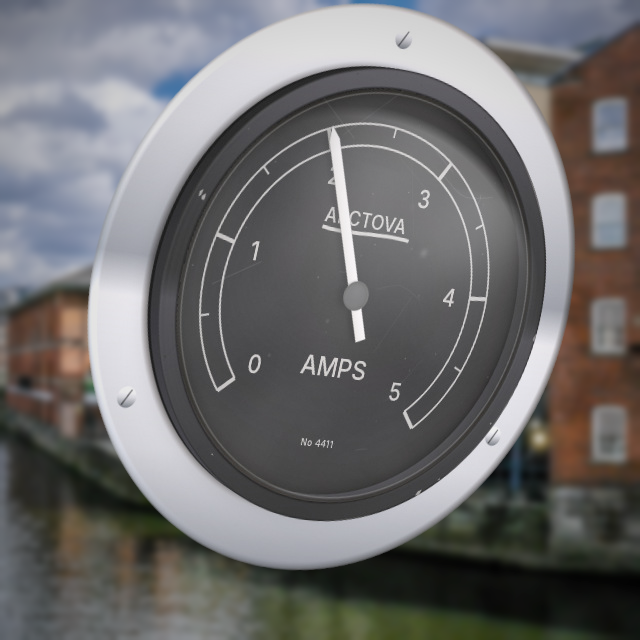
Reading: 2,A
